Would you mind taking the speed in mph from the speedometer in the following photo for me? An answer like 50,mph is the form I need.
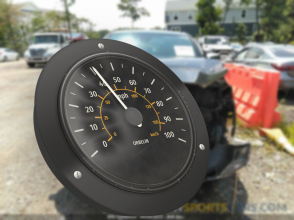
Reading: 40,mph
